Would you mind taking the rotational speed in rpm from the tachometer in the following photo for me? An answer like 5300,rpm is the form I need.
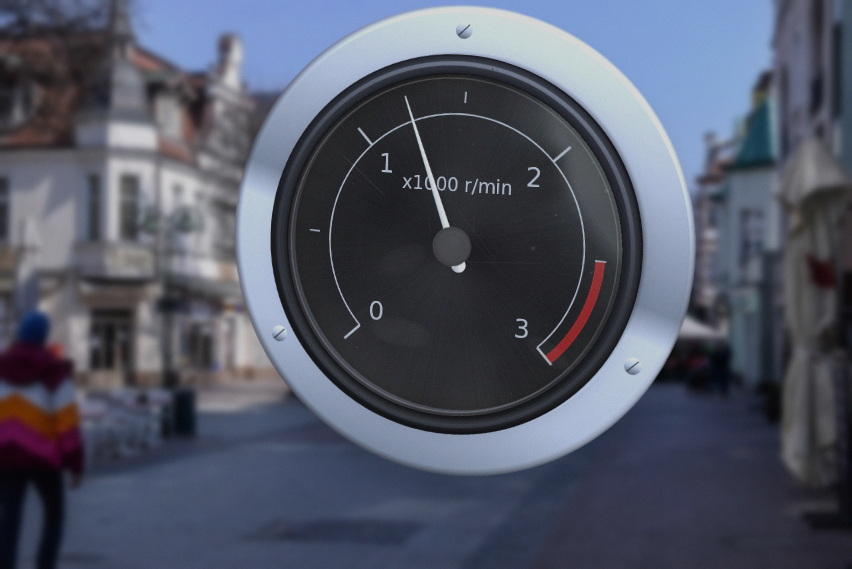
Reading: 1250,rpm
